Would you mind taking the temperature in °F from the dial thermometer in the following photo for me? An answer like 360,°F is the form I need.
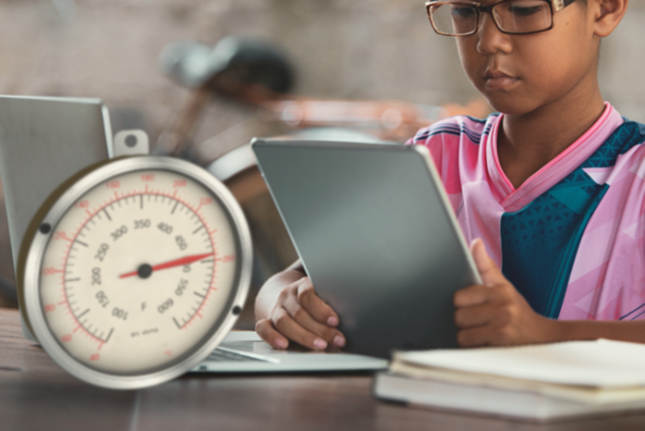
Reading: 490,°F
